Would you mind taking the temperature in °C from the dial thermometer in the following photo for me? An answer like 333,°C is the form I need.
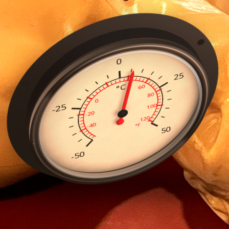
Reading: 5,°C
